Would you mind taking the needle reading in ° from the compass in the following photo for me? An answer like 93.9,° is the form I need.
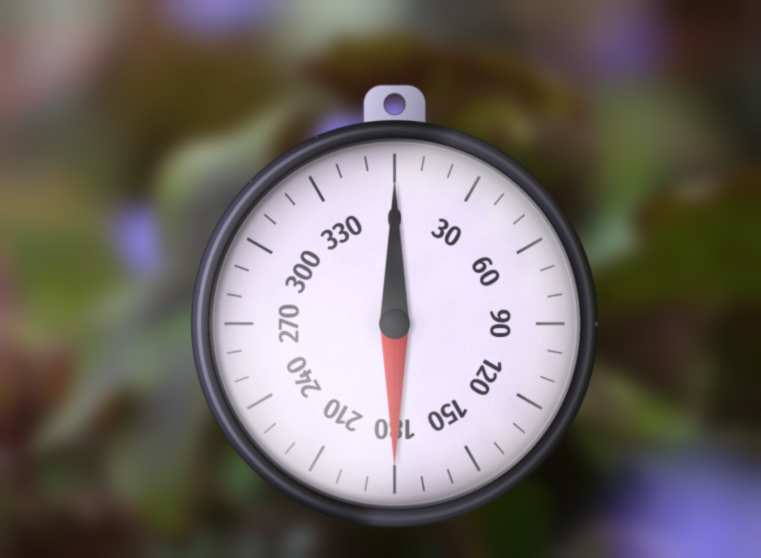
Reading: 180,°
